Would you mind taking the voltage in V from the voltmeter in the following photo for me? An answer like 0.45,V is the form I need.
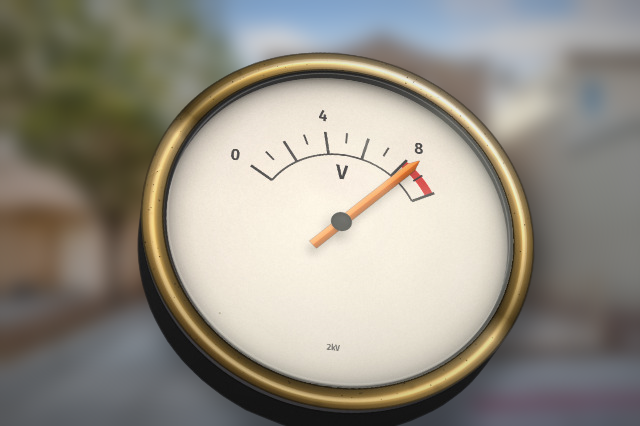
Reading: 8.5,V
